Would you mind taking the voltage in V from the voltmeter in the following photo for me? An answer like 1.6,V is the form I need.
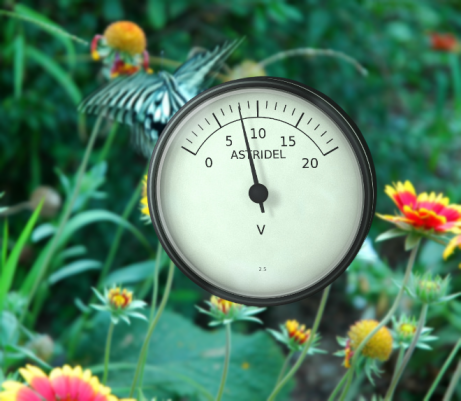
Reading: 8,V
